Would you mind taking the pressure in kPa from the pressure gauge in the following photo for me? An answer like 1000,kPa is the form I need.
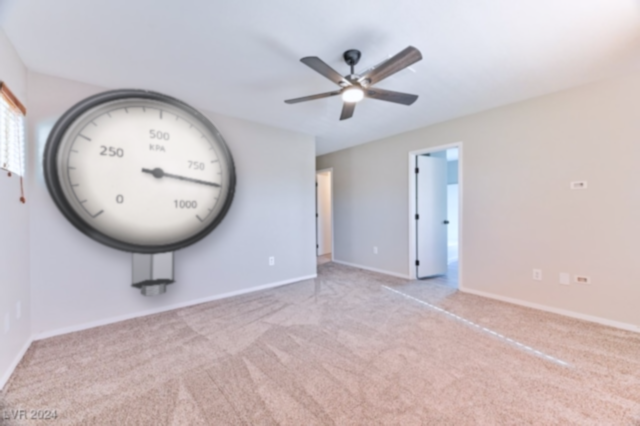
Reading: 850,kPa
